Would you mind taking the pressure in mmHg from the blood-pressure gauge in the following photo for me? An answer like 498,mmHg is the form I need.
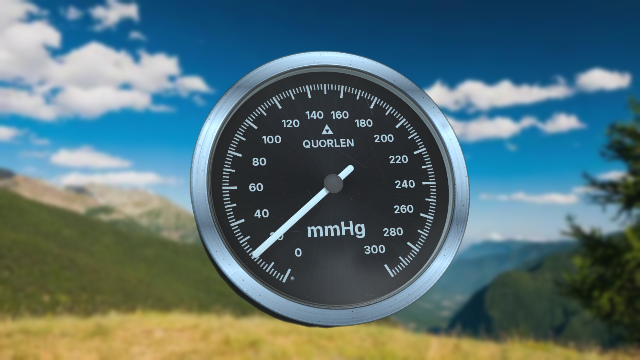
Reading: 20,mmHg
